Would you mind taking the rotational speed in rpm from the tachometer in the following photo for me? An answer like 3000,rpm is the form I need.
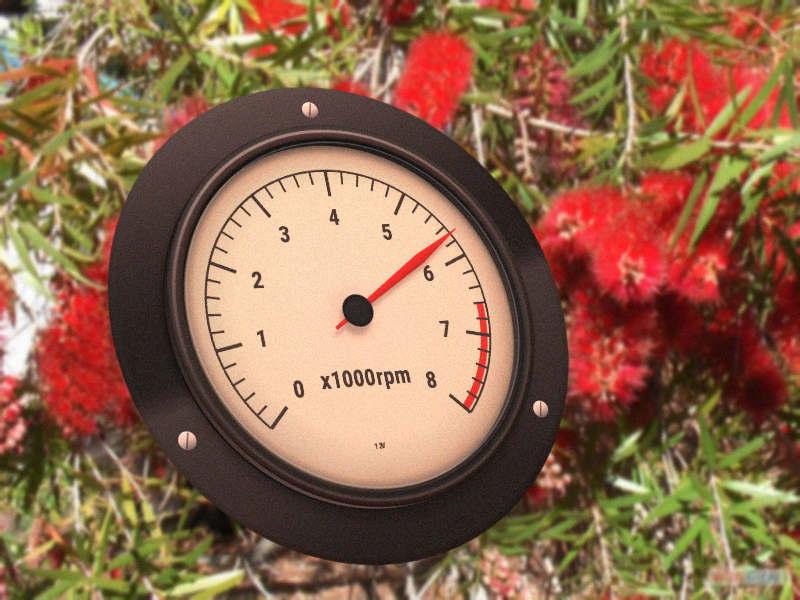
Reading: 5700,rpm
